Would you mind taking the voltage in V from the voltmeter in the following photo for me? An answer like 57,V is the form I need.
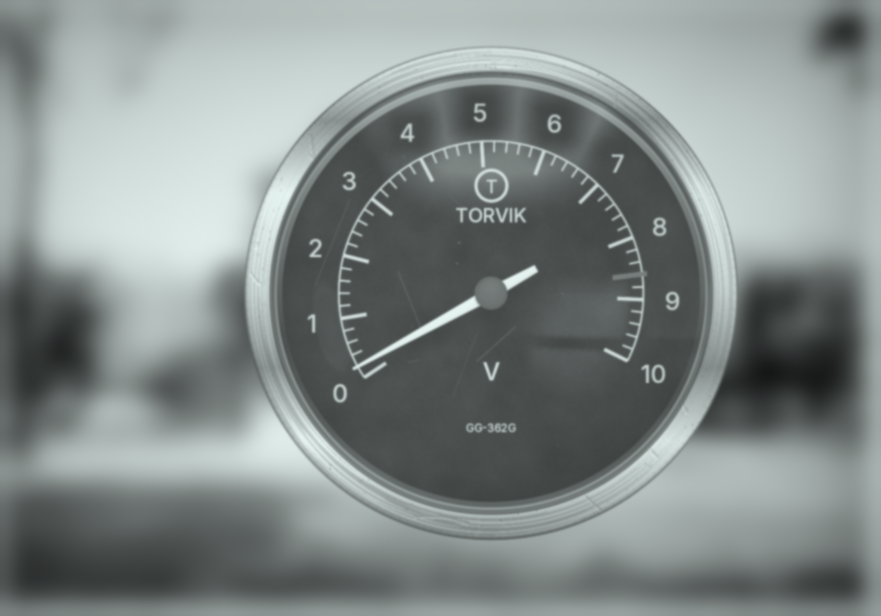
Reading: 0.2,V
